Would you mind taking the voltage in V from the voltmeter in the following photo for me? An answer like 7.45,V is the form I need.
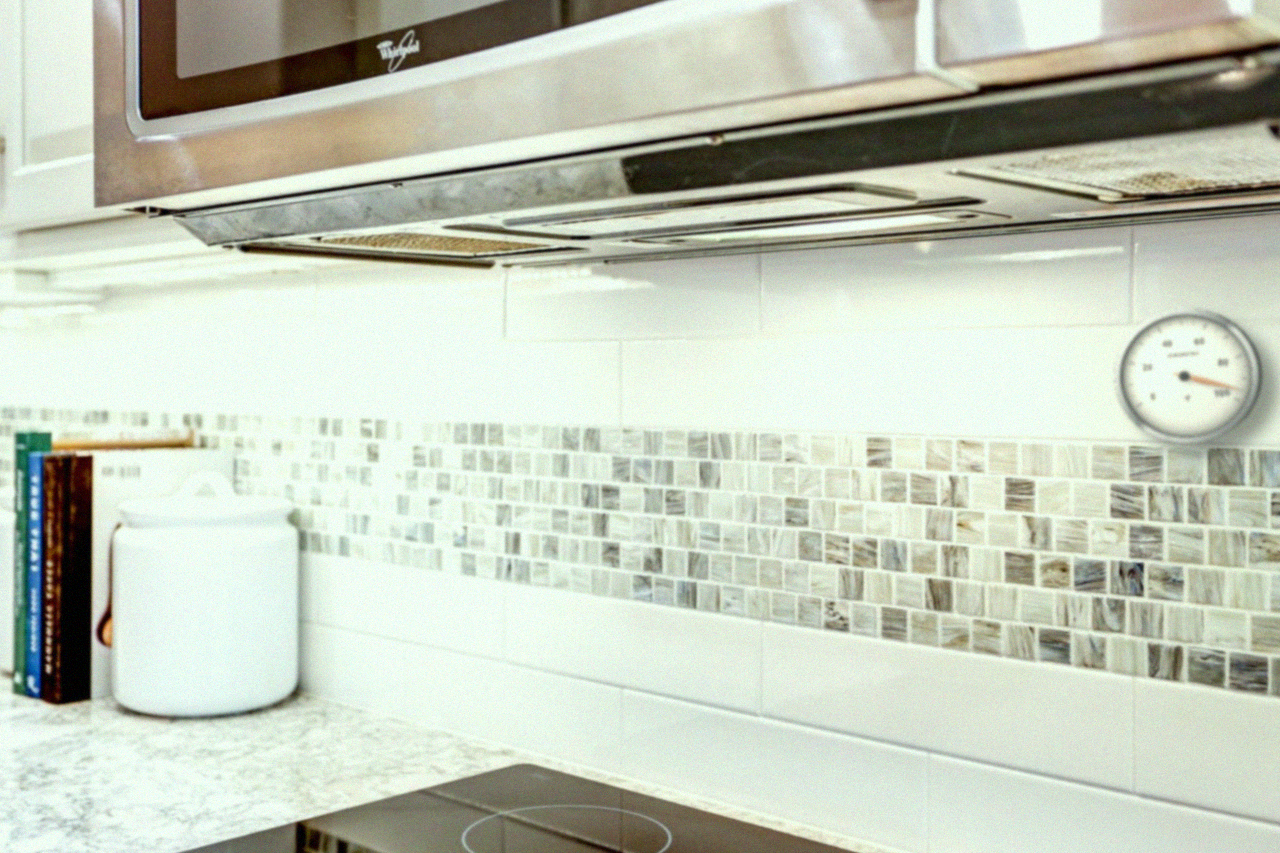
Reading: 95,V
